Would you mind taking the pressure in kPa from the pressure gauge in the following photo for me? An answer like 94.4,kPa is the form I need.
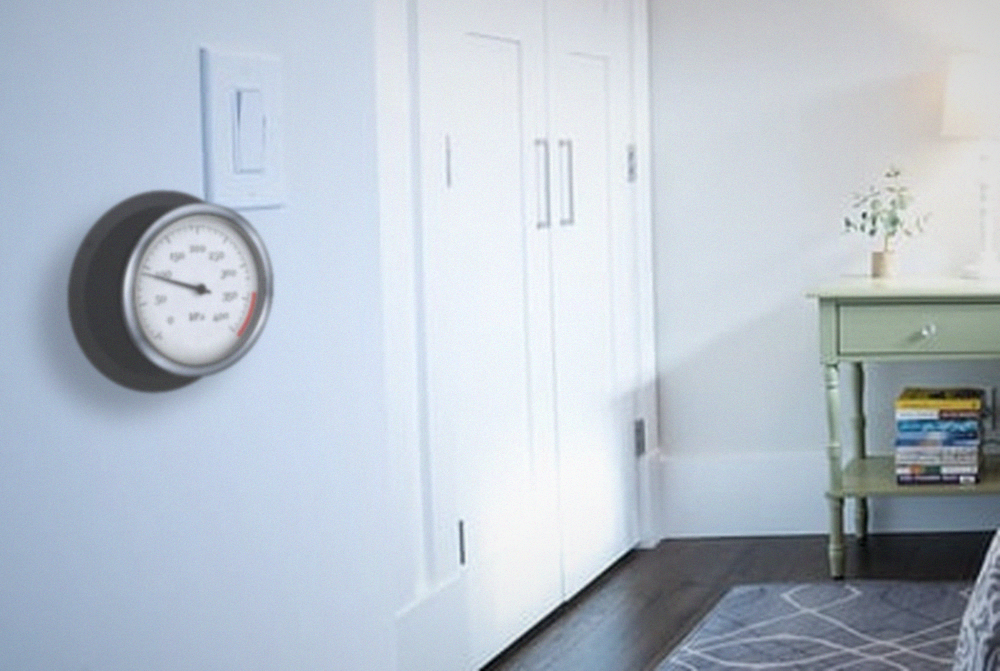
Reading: 90,kPa
